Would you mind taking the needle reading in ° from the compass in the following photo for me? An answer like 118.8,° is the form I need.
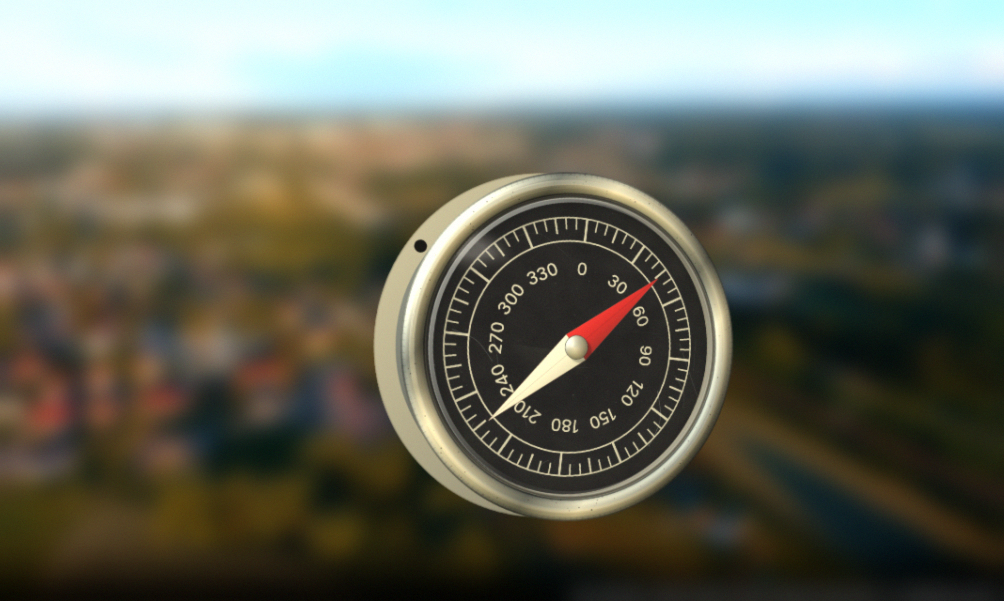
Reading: 45,°
